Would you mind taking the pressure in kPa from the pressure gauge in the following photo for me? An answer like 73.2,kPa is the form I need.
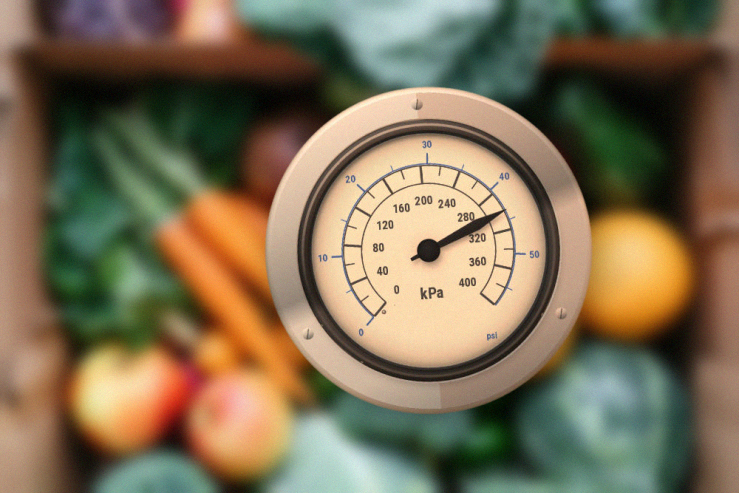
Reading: 300,kPa
